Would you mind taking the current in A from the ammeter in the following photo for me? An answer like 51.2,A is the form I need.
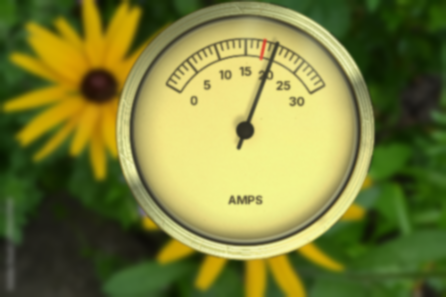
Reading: 20,A
